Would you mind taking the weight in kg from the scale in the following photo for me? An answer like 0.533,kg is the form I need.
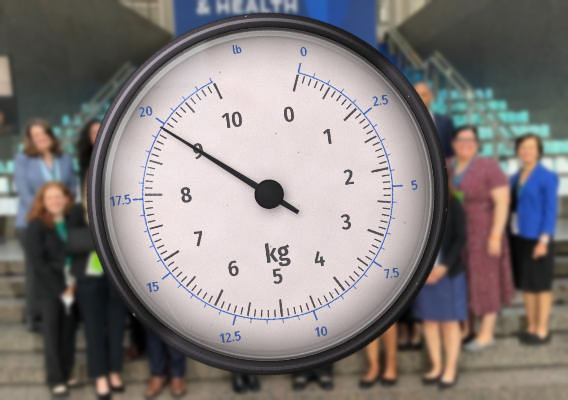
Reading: 9,kg
